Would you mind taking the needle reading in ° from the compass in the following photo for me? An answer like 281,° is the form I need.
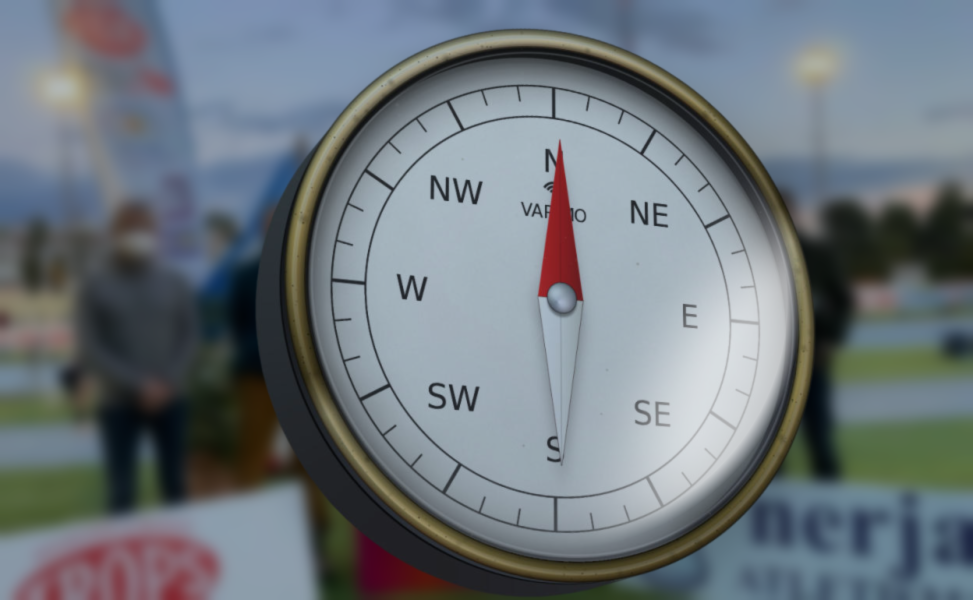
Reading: 0,°
